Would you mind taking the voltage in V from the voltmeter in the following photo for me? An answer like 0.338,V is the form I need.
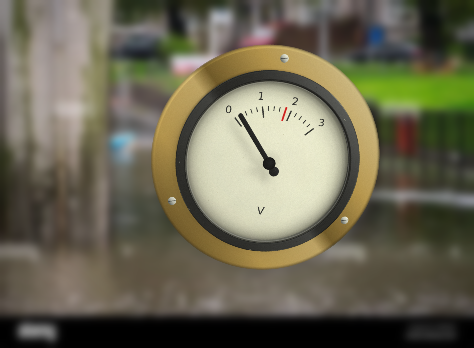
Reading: 0.2,V
